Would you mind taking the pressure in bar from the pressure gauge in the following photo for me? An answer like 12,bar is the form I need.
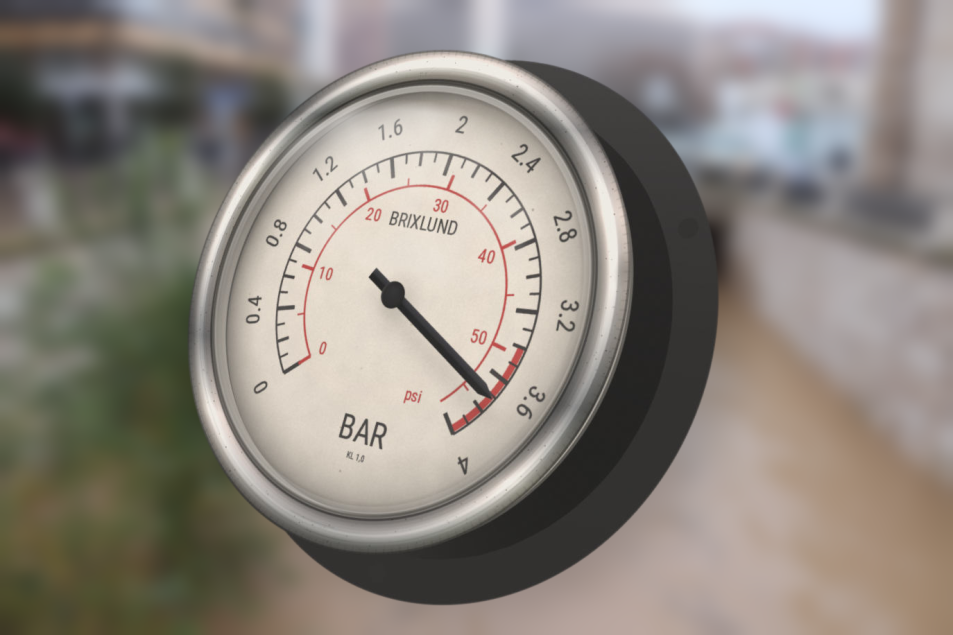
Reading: 3.7,bar
